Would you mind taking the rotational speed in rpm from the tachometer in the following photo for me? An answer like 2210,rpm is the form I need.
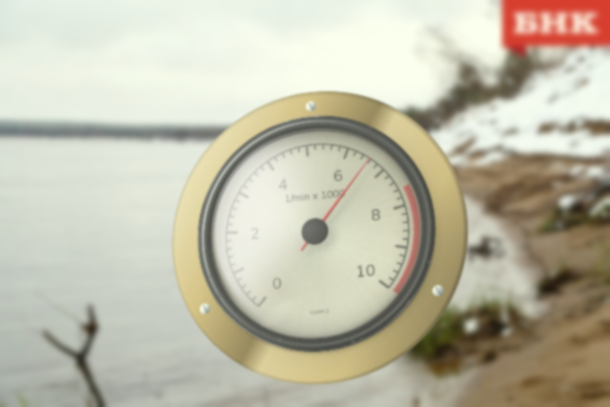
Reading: 6600,rpm
